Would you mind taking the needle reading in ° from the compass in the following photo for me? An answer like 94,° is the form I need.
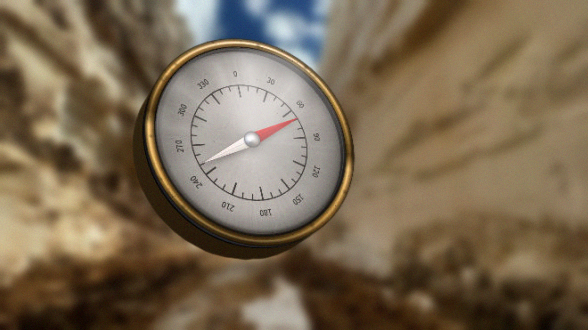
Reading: 70,°
